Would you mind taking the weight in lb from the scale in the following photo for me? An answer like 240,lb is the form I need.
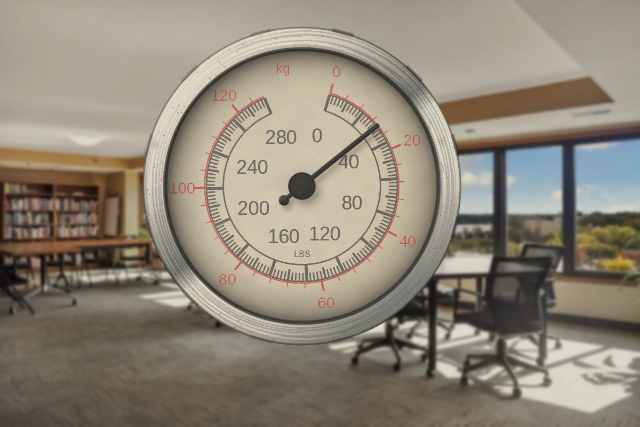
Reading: 30,lb
